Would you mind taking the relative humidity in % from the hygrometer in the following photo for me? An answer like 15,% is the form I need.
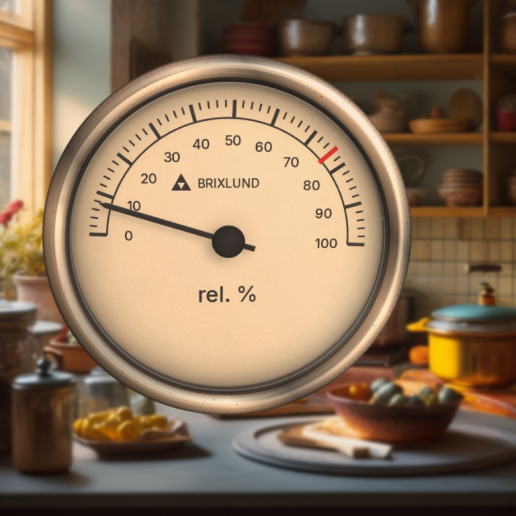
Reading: 8,%
